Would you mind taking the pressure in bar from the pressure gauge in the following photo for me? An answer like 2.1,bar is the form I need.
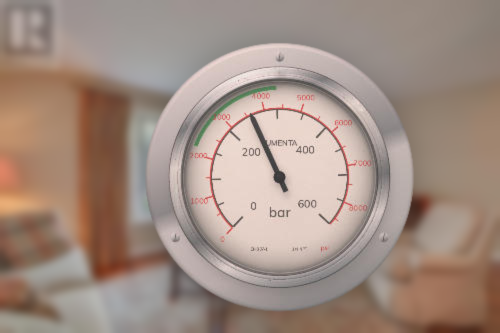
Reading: 250,bar
